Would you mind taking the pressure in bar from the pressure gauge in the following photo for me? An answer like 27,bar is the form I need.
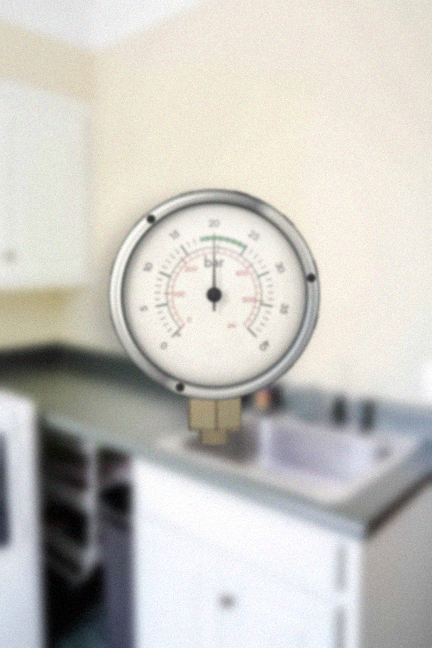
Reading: 20,bar
